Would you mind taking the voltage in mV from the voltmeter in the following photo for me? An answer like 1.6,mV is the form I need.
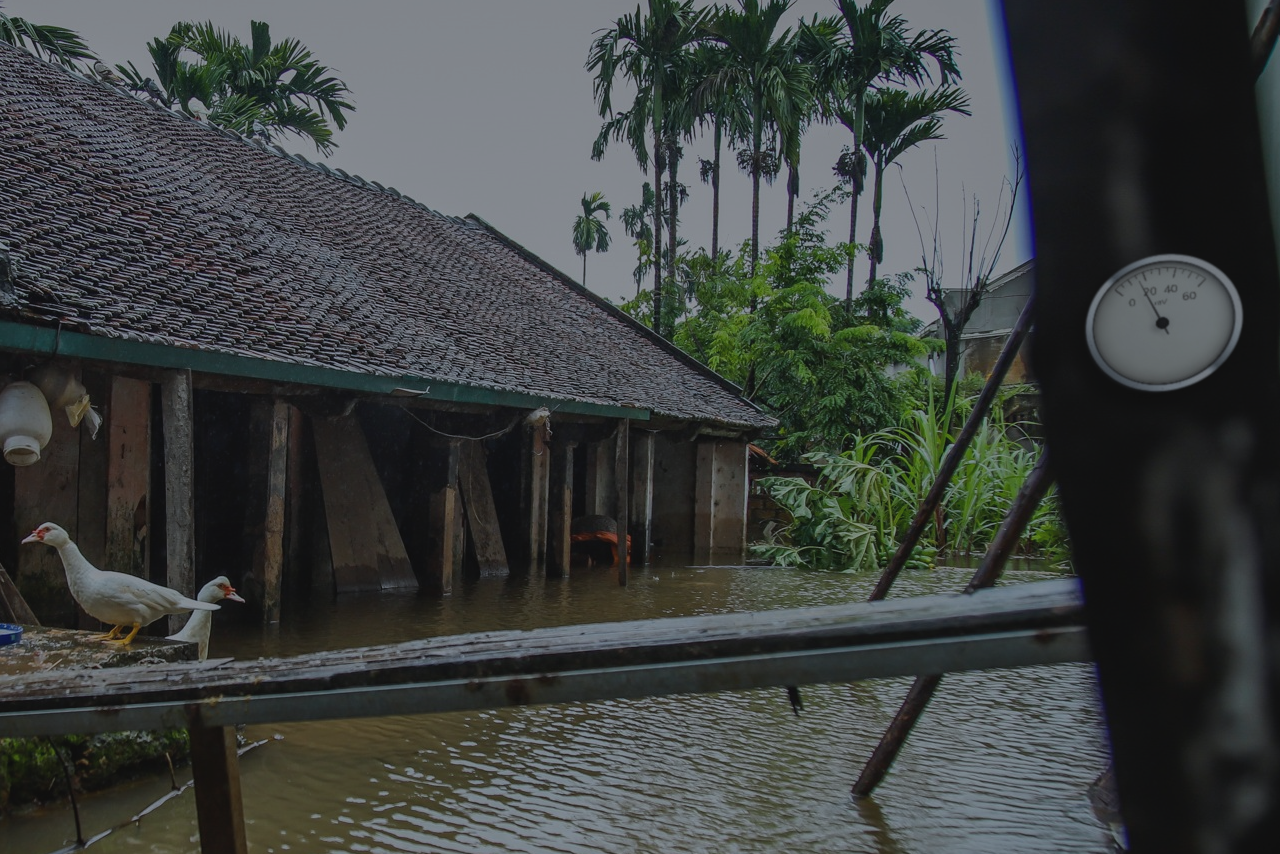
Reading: 15,mV
